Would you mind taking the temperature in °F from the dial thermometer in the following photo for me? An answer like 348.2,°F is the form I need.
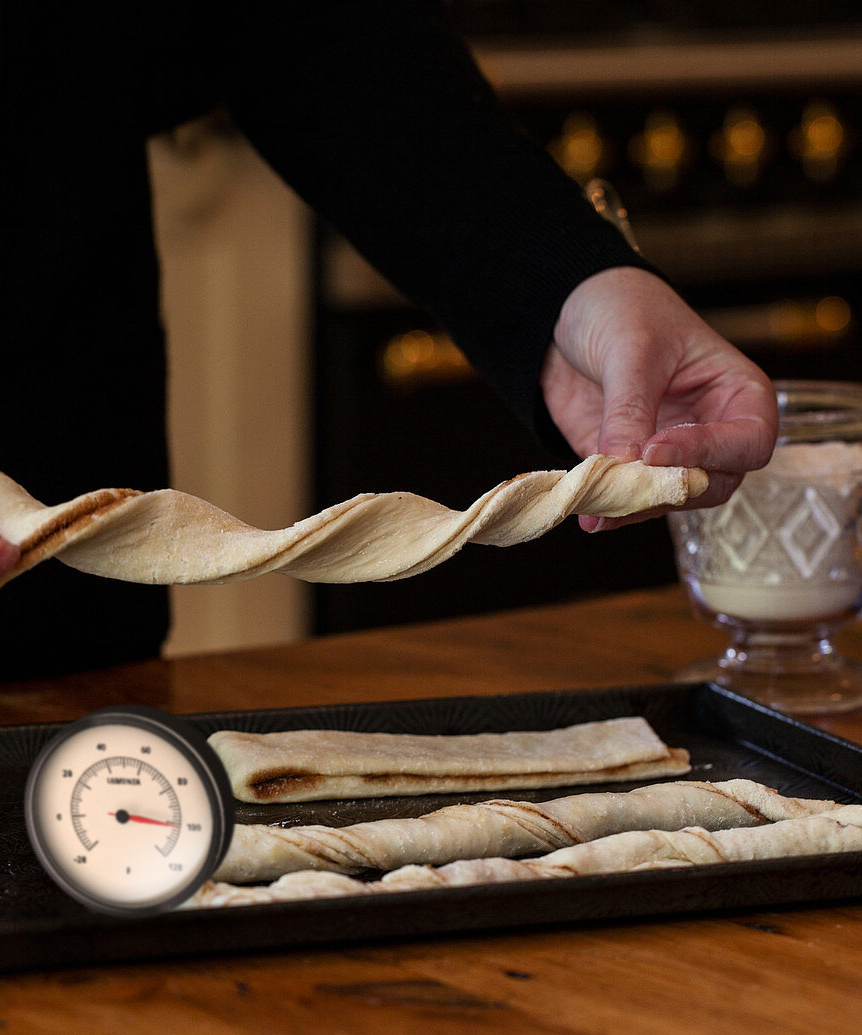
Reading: 100,°F
